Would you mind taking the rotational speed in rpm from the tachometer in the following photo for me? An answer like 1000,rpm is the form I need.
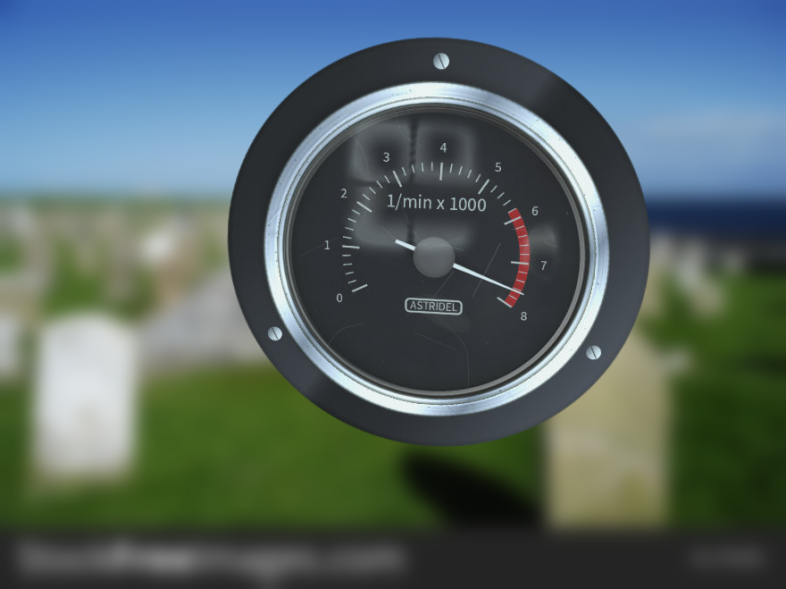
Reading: 7600,rpm
